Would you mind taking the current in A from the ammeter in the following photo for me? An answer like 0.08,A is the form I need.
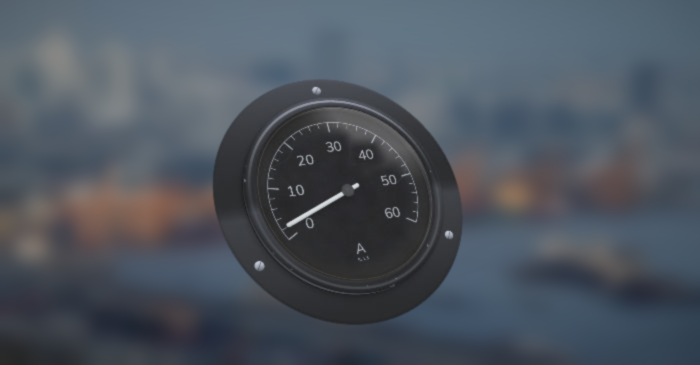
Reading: 2,A
